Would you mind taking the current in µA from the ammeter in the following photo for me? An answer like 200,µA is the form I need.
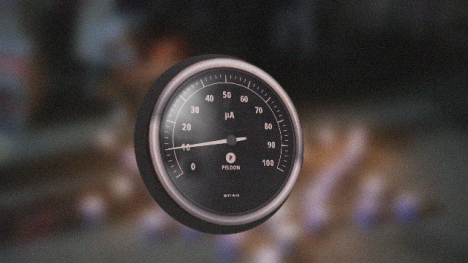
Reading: 10,µA
